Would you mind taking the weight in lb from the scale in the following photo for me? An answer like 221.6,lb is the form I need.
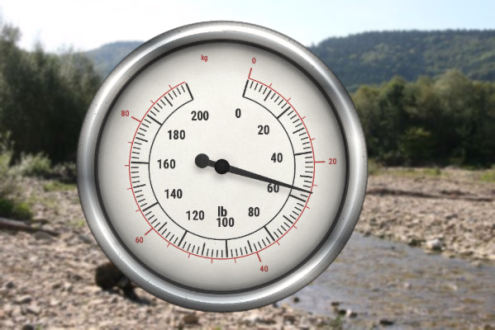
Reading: 56,lb
